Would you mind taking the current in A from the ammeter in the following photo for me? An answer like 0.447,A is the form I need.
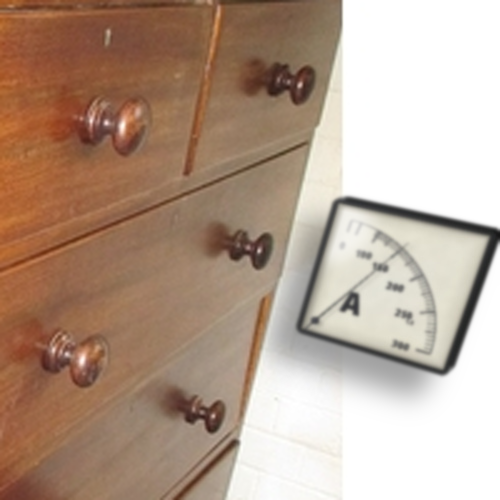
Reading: 150,A
